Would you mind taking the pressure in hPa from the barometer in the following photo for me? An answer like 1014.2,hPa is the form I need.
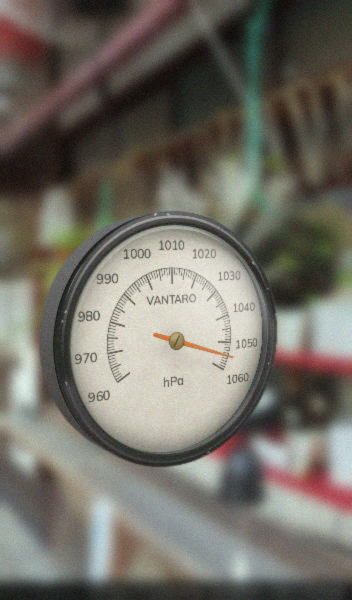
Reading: 1055,hPa
